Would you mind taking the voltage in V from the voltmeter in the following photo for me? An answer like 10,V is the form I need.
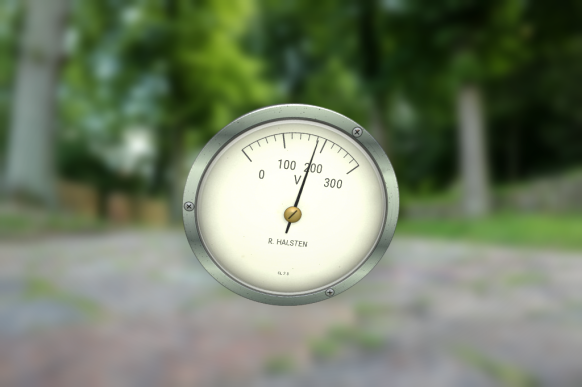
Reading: 180,V
